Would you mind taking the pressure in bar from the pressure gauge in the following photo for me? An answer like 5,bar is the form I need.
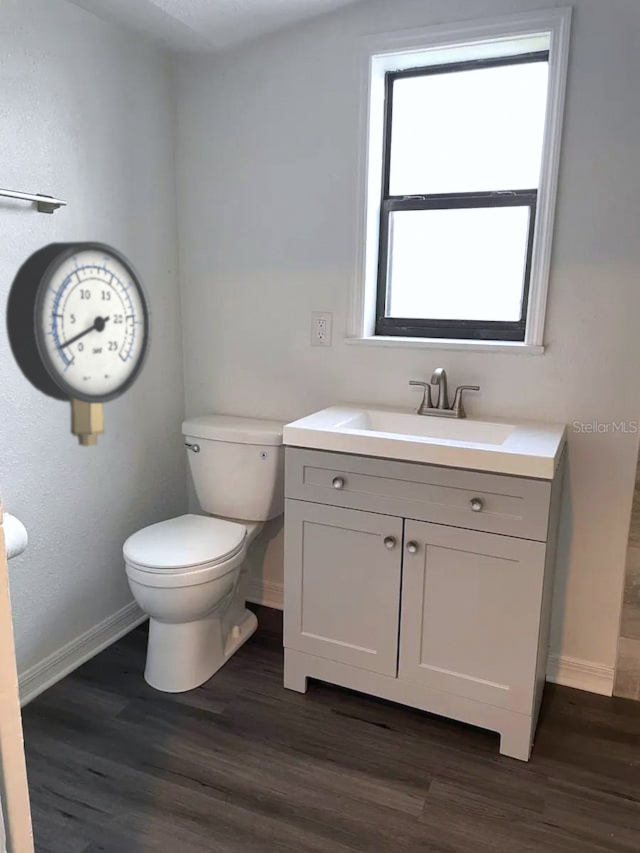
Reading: 2,bar
